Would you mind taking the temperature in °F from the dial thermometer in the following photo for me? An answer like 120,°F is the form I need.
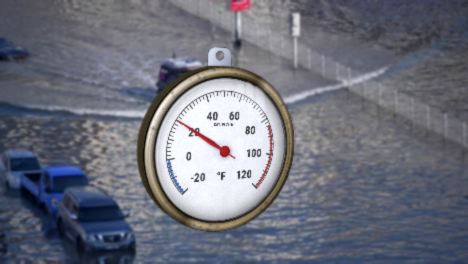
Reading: 20,°F
